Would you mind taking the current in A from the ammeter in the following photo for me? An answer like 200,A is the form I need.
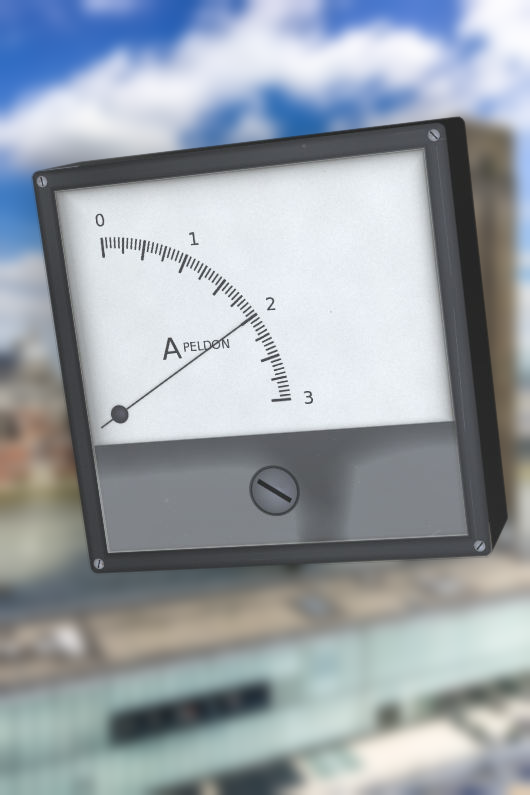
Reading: 2,A
